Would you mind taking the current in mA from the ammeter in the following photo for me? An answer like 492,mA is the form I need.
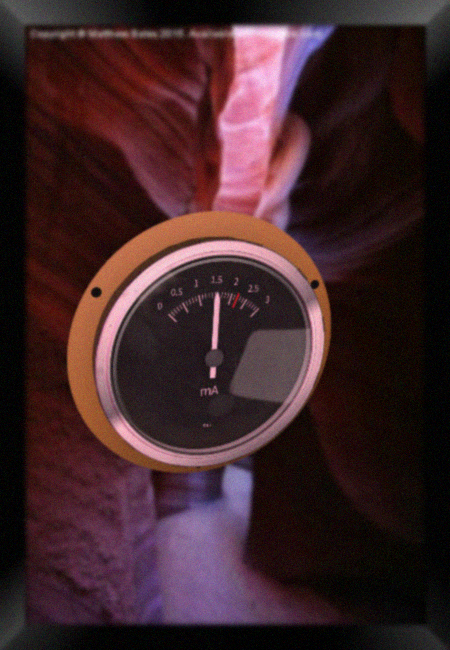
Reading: 1.5,mA
